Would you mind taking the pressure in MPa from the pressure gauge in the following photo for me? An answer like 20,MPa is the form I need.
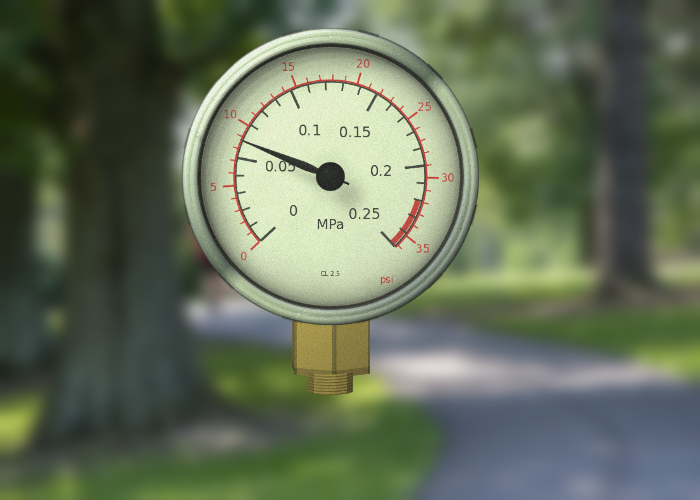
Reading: 0.06,MPa
